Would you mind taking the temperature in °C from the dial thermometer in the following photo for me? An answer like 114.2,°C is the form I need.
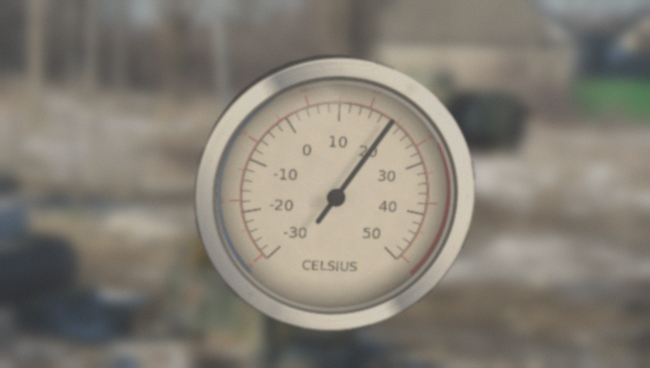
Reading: 20,°C
